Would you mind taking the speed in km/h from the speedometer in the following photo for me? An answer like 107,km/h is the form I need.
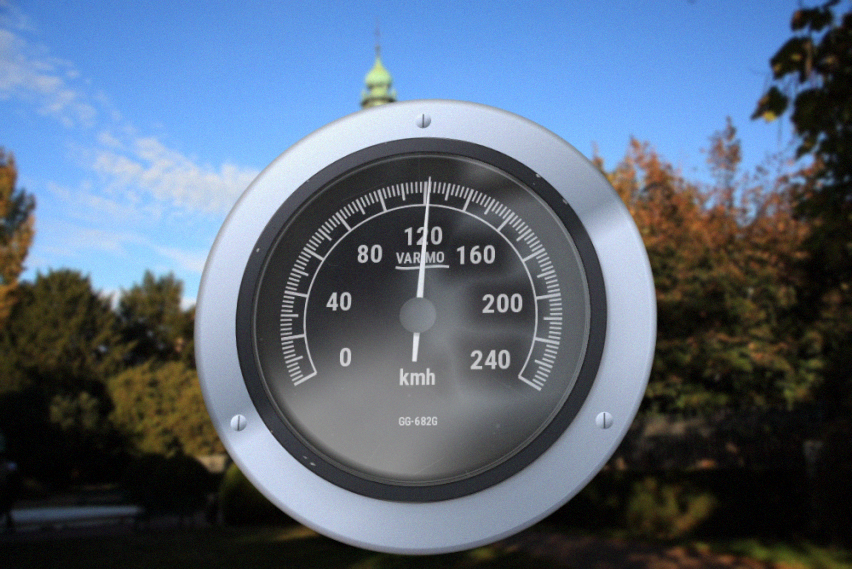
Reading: 122,km/h
